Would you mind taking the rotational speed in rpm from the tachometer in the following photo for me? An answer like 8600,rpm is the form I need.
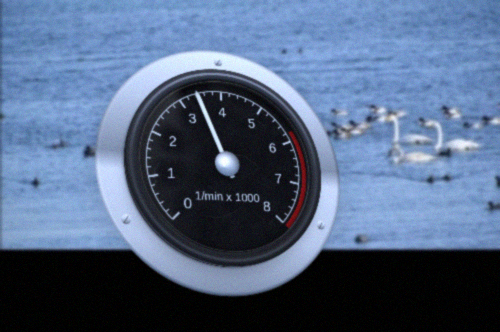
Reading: 3400,rpm
